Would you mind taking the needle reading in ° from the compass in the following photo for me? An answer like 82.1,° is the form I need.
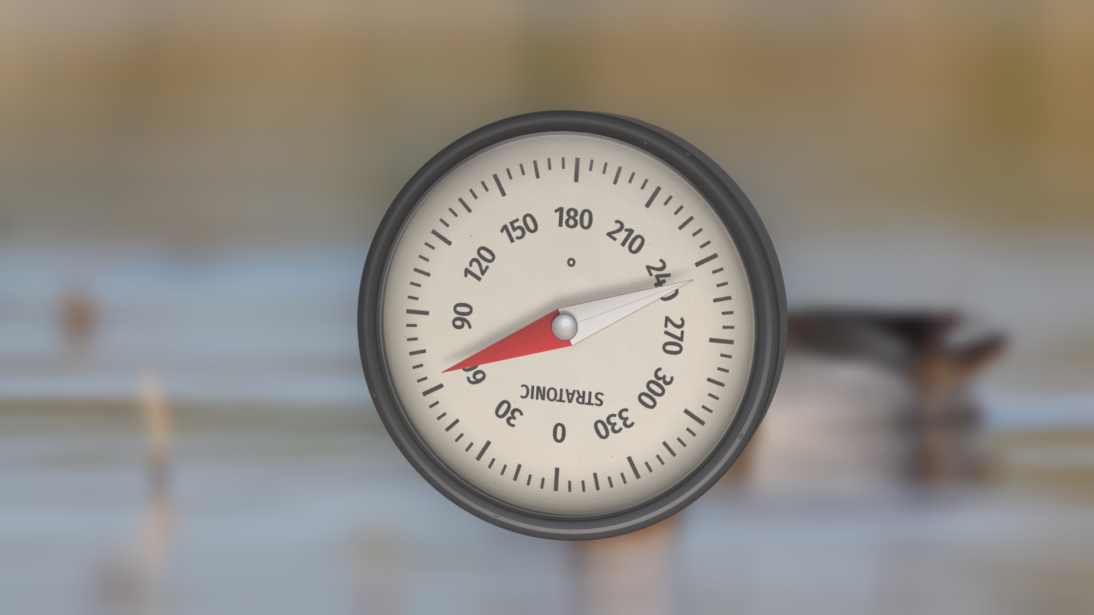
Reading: 65,°
